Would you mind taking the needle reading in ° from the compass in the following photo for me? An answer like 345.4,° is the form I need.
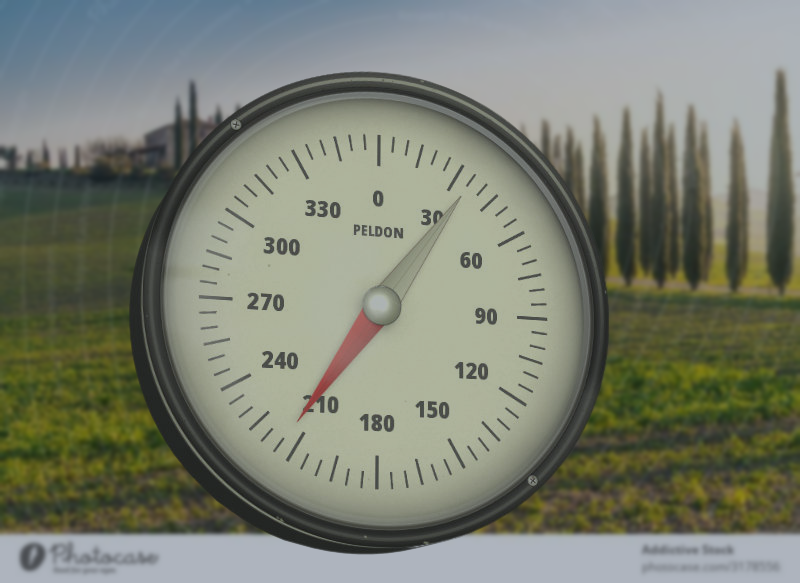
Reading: 215,°
